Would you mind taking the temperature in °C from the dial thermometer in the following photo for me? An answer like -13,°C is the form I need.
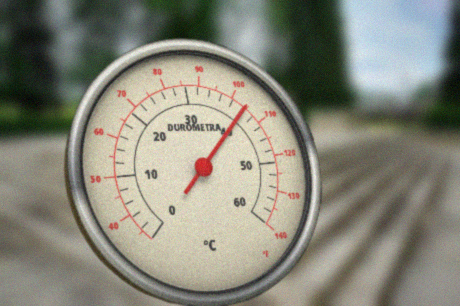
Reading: 40,°C
